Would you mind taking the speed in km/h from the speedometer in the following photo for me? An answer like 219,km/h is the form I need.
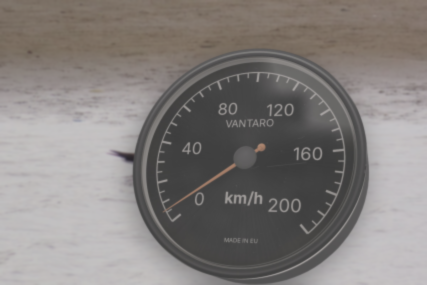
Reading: 5,km/h
